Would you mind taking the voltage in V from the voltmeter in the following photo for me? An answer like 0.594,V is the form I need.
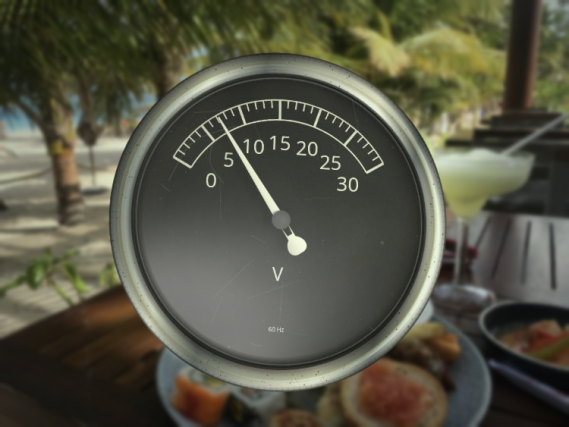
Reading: 7,V
